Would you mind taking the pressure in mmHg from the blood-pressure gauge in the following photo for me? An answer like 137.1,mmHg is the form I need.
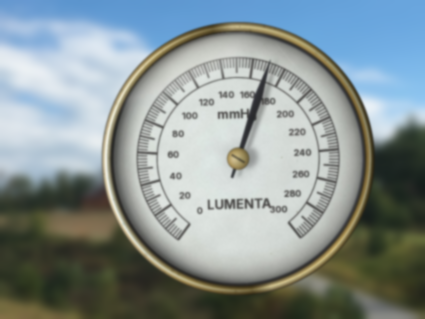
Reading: 170,mmHg
